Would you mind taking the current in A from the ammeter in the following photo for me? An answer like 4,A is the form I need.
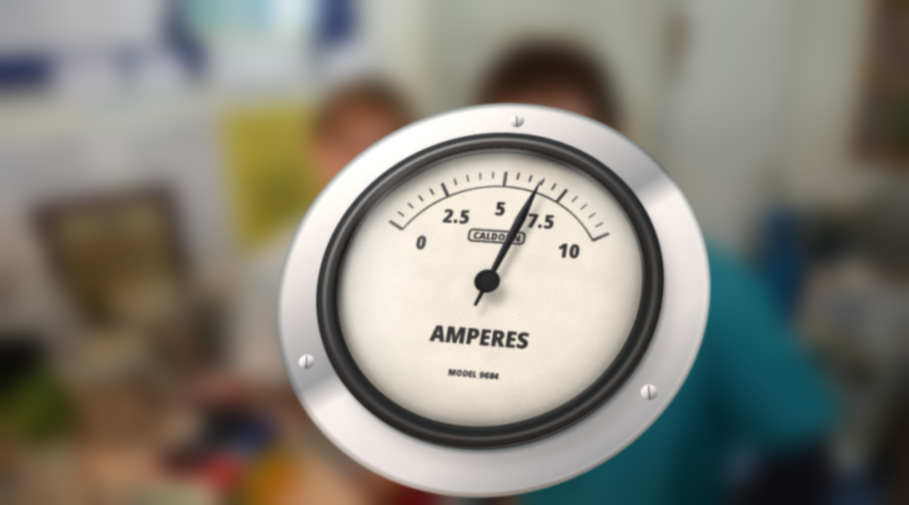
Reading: 6.5,A
